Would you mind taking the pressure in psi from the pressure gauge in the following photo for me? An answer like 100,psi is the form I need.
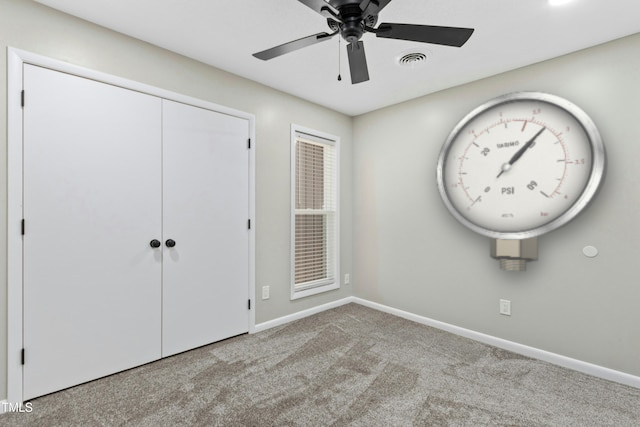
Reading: 40,psi
